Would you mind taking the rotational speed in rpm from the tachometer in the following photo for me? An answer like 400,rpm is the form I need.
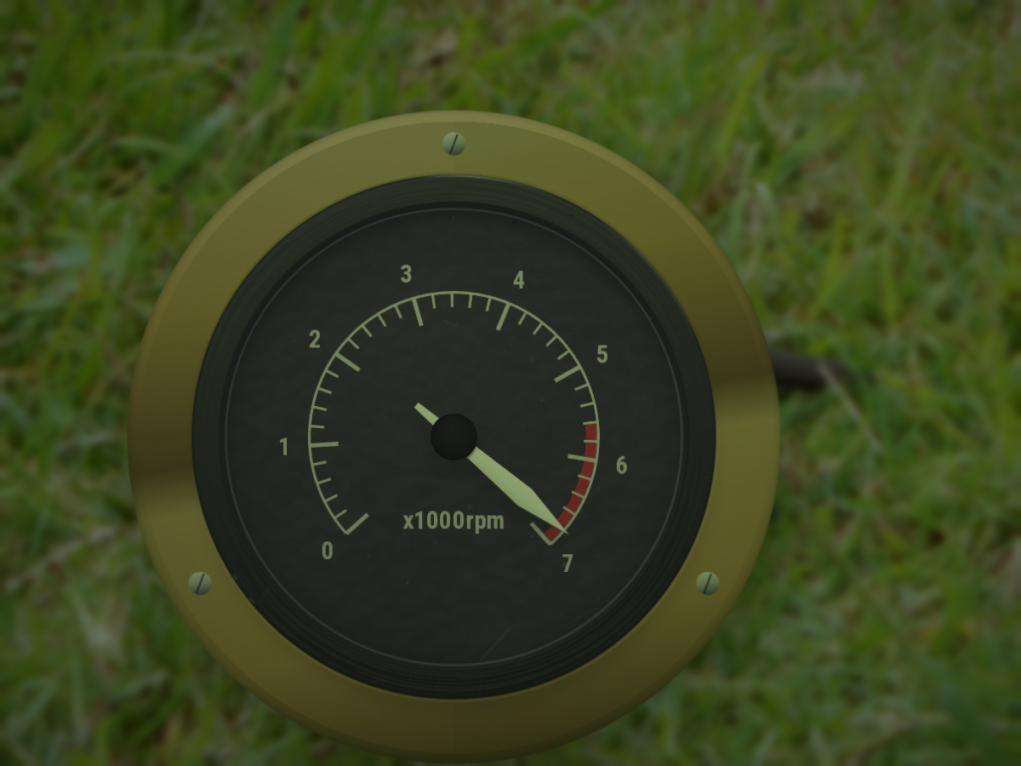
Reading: 6800,rpm
